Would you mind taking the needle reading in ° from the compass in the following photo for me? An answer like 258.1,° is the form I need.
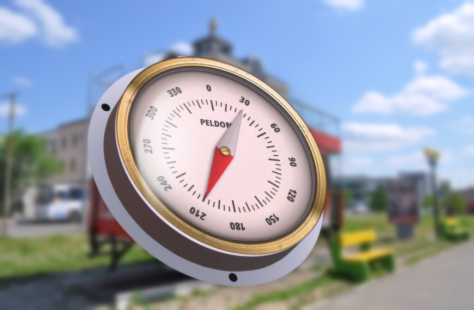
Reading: 210,°
